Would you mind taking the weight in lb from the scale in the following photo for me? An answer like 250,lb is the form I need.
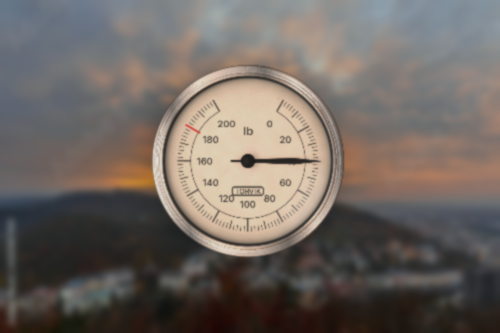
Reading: 40,lb
